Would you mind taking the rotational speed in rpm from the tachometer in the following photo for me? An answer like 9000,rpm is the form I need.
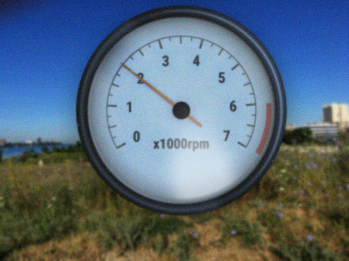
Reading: 2000,rpm
